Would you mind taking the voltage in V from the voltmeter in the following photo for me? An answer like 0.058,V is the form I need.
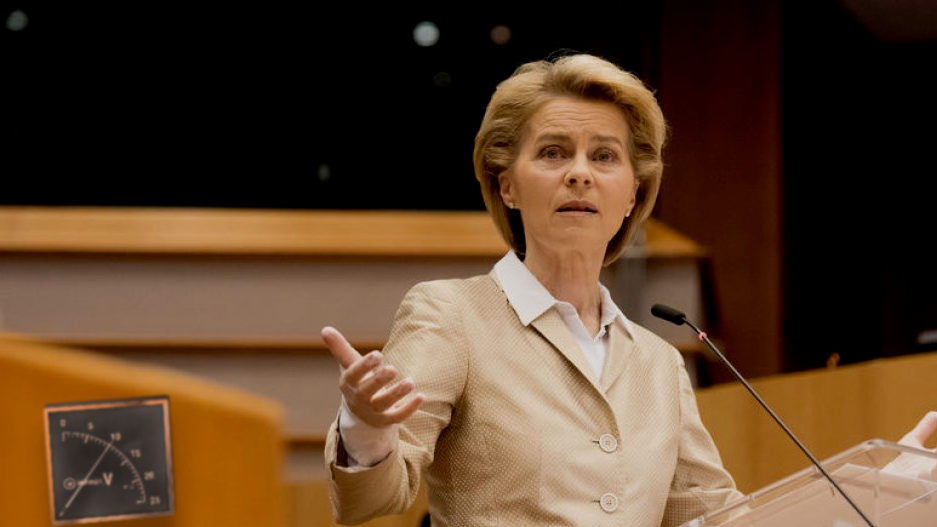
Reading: 10,V
